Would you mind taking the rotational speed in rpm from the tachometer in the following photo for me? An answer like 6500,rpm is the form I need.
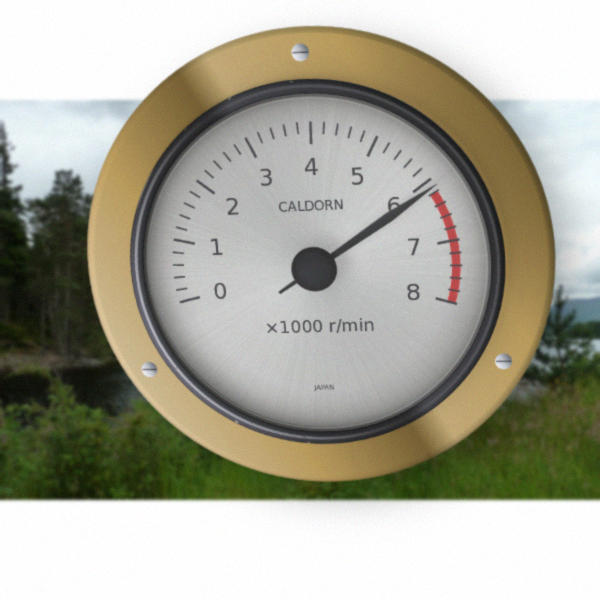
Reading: 6100,rpm
